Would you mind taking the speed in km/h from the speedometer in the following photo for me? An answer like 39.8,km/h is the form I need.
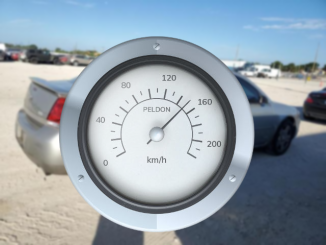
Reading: 150,km/h
